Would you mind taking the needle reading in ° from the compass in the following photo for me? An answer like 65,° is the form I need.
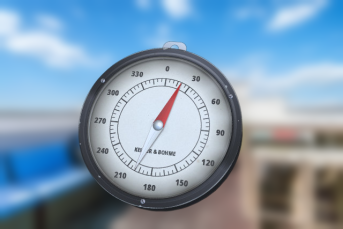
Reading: 20,°
